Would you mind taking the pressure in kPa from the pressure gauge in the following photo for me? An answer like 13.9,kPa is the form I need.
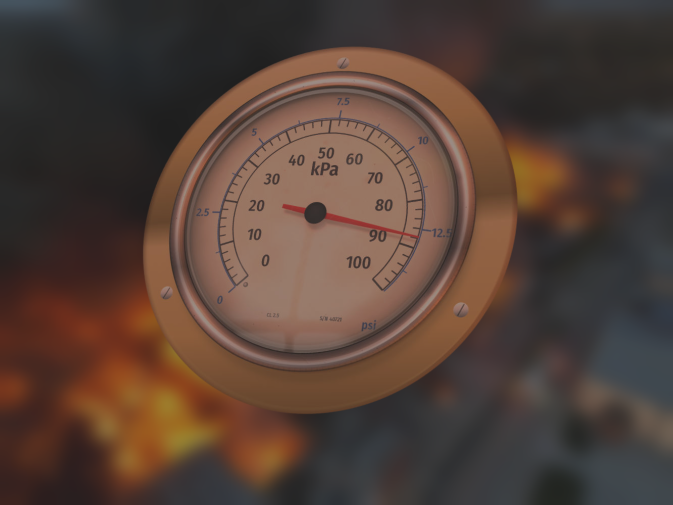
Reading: 88,kPa
